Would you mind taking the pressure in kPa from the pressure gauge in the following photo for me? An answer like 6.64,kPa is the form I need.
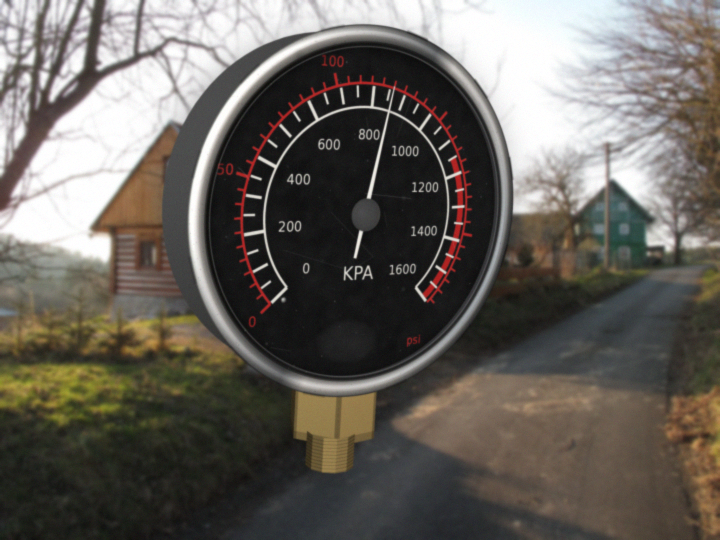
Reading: 850,kPa
